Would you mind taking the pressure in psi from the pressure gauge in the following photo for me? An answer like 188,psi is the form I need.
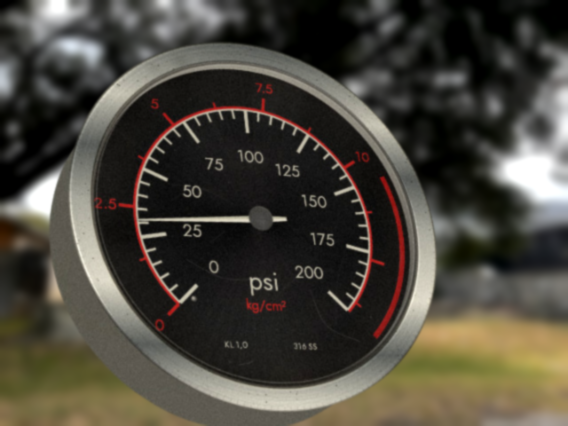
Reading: 30,psi
